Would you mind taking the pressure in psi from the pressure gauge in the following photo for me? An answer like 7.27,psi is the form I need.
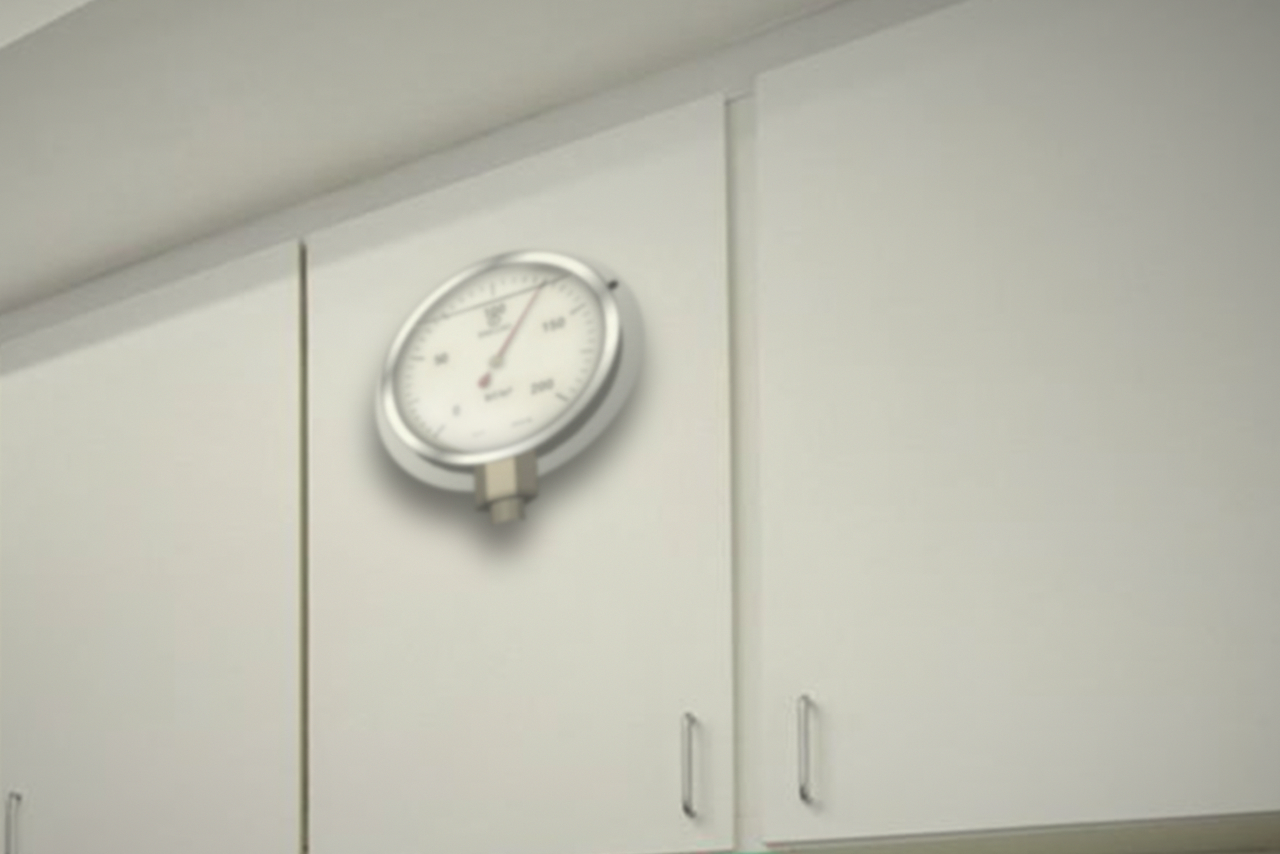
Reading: 125,psi
